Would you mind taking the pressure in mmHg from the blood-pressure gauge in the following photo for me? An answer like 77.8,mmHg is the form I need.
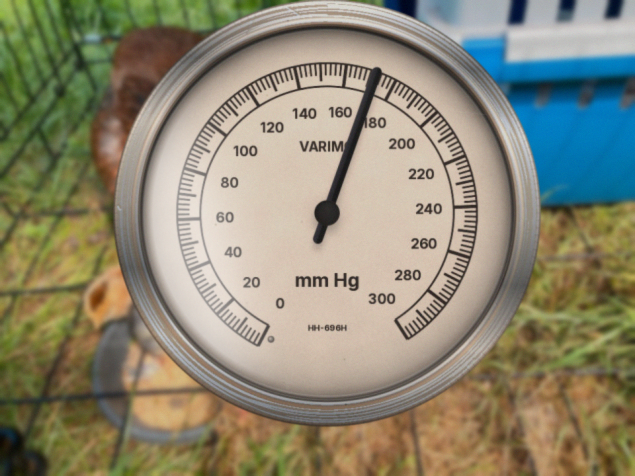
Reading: 172,mmHg
